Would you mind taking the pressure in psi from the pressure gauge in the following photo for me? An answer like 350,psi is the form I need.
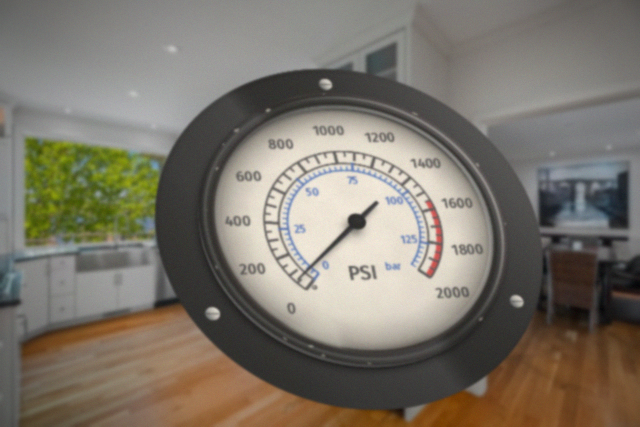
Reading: 50,psi
